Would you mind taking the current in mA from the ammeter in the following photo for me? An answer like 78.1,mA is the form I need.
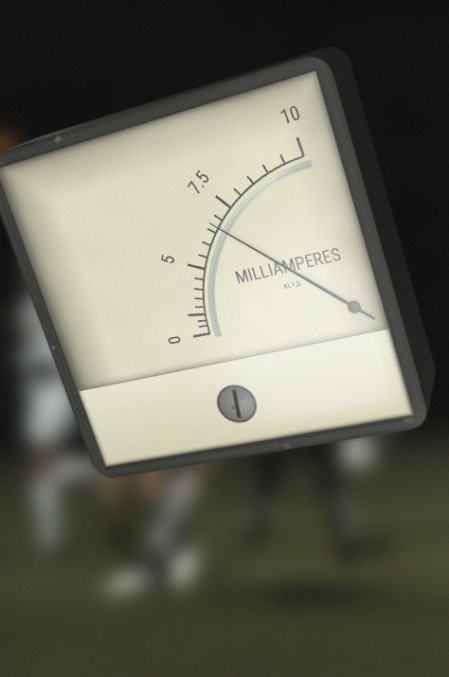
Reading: 6.75,mA
